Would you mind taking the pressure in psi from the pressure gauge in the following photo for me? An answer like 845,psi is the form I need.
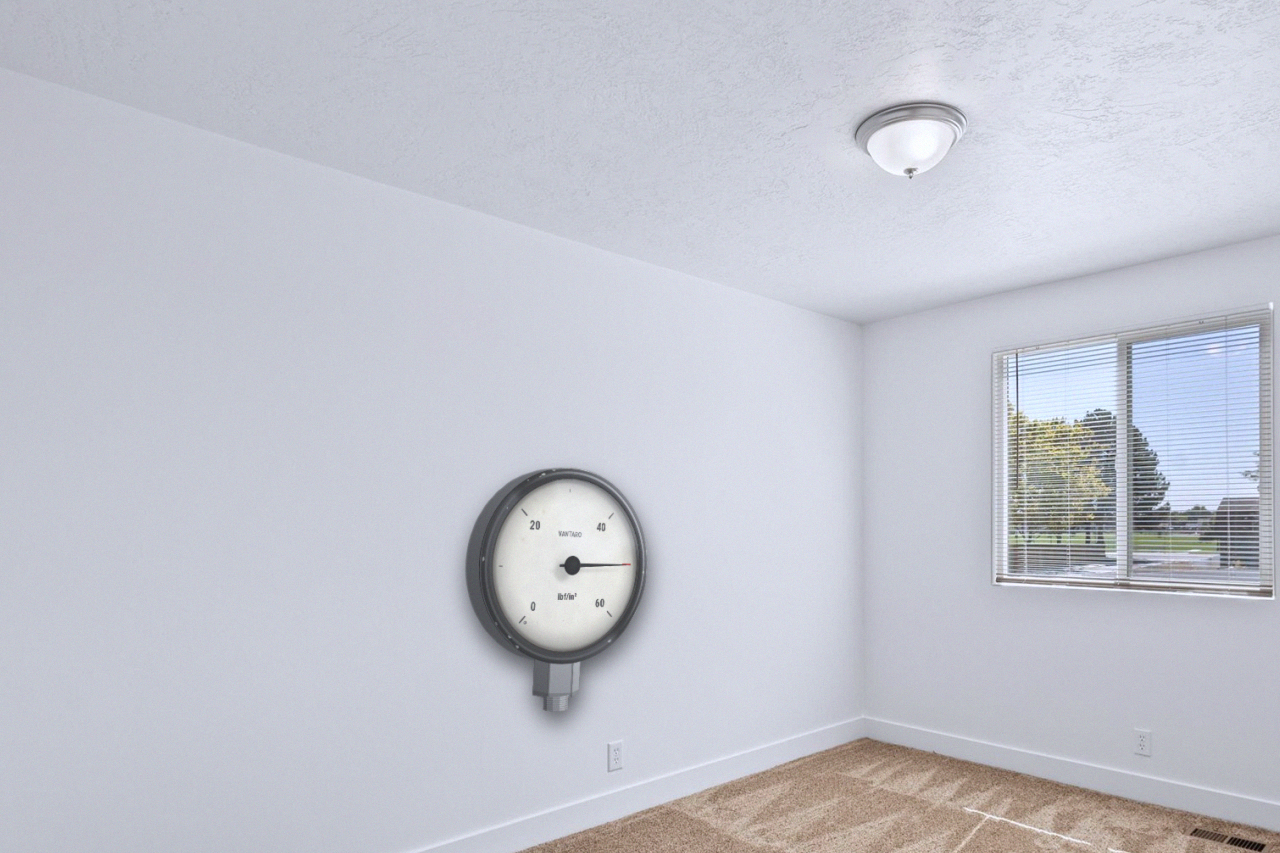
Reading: 50,psi
